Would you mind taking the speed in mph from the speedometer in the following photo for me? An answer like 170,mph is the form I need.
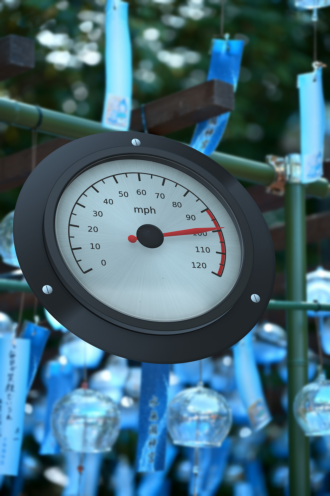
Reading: 100,mph
